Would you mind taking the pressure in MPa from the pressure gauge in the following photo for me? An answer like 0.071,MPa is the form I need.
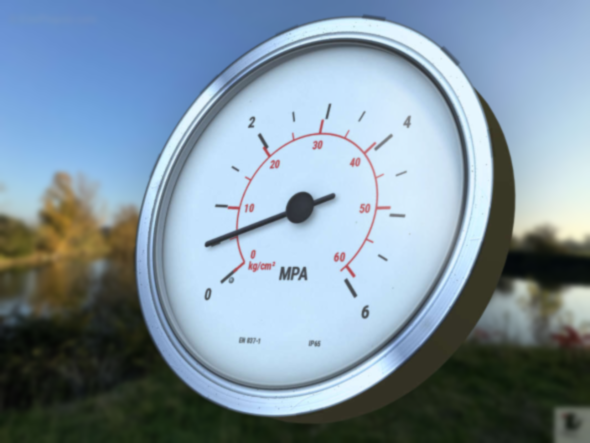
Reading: 0.5,MPa
